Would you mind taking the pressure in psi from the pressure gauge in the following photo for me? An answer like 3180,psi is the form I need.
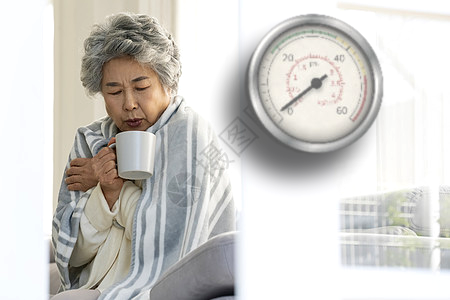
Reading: 2,psi
